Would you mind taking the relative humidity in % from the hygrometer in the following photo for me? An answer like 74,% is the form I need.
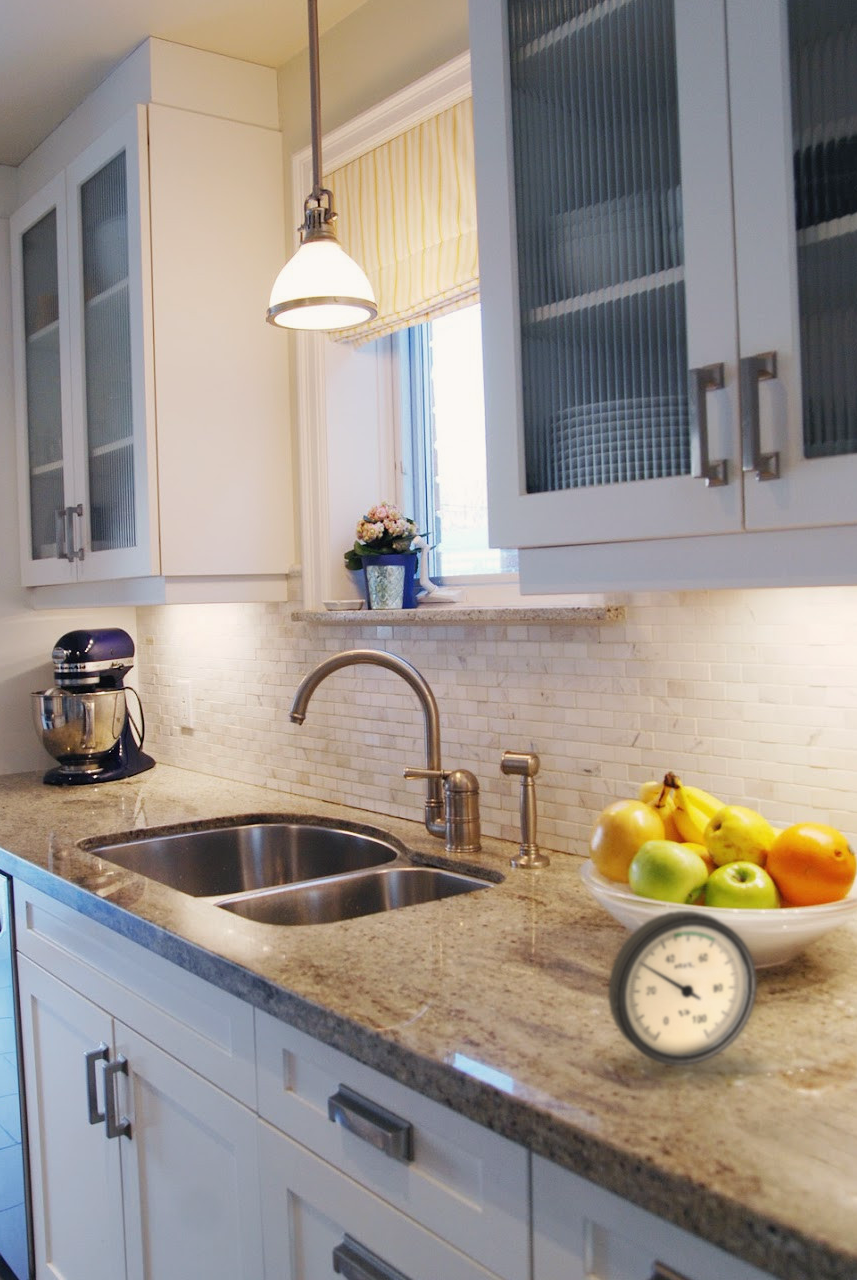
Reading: 30,%
